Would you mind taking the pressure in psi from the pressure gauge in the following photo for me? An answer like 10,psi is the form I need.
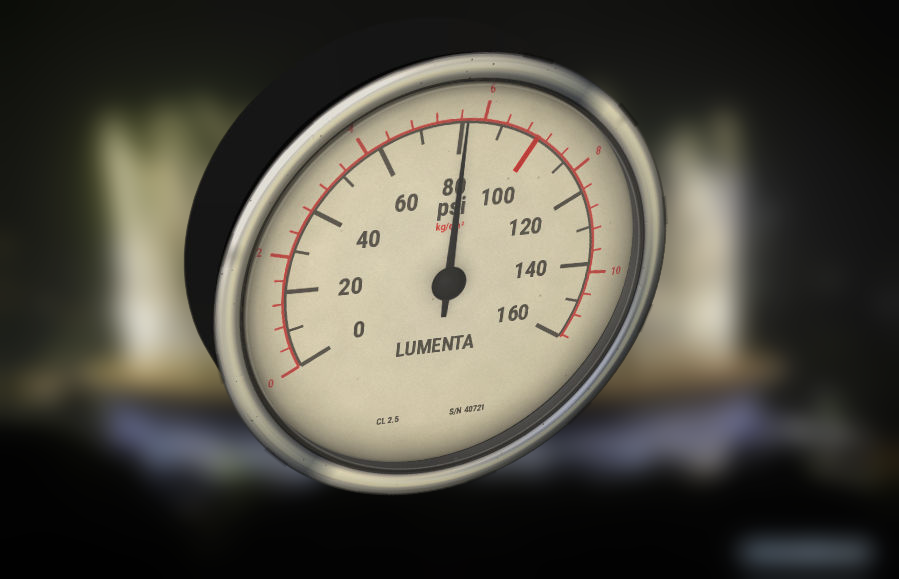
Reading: 80,psi
